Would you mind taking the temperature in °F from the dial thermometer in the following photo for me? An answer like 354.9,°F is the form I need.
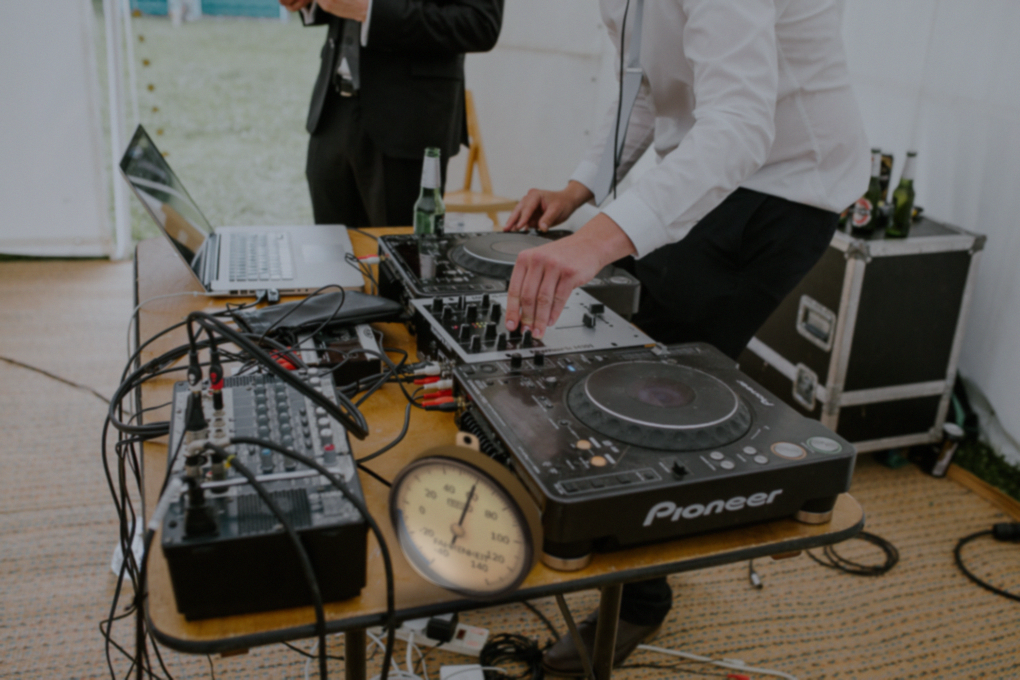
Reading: 60,°F
